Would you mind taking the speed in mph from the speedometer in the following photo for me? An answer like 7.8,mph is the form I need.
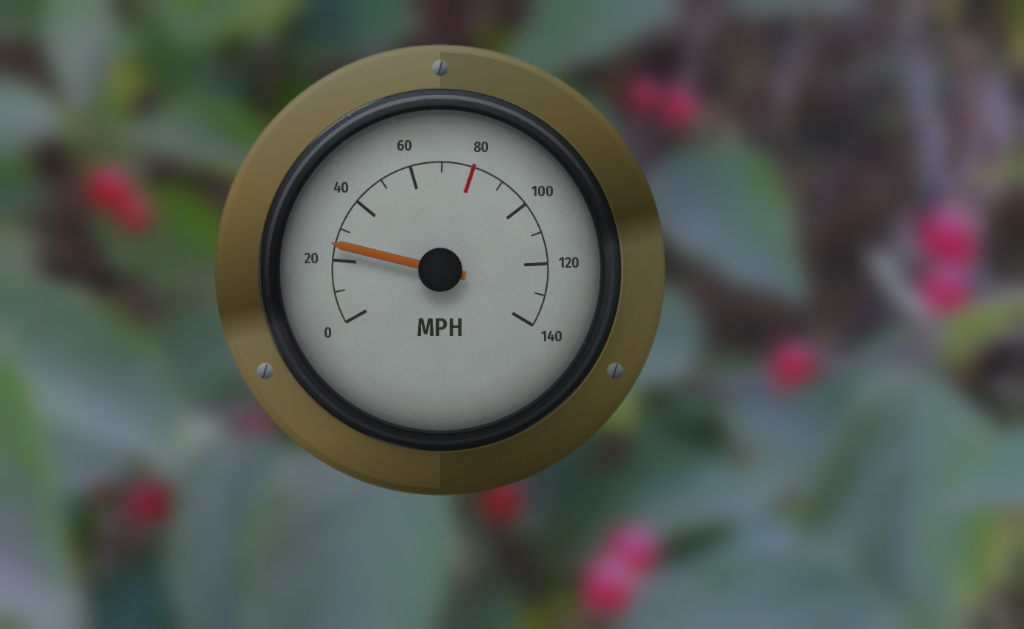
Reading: 25,mph
